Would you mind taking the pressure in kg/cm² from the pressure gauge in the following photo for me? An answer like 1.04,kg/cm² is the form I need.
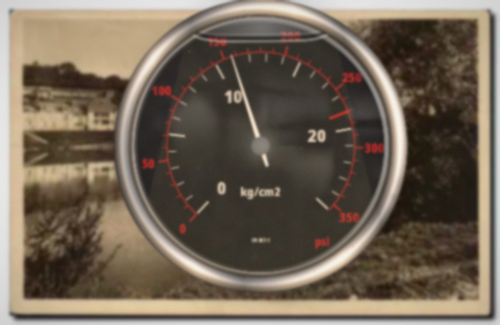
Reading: 11,kg/cm²
